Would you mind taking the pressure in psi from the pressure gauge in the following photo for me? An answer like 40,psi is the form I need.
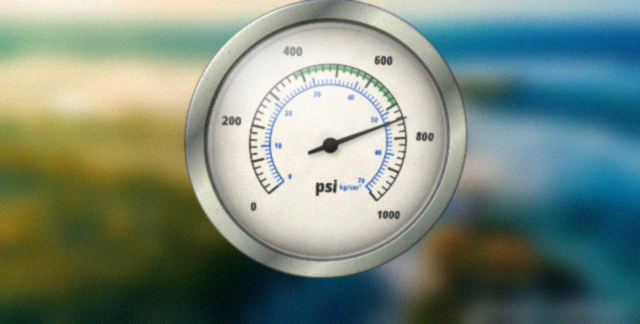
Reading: 740,psi
